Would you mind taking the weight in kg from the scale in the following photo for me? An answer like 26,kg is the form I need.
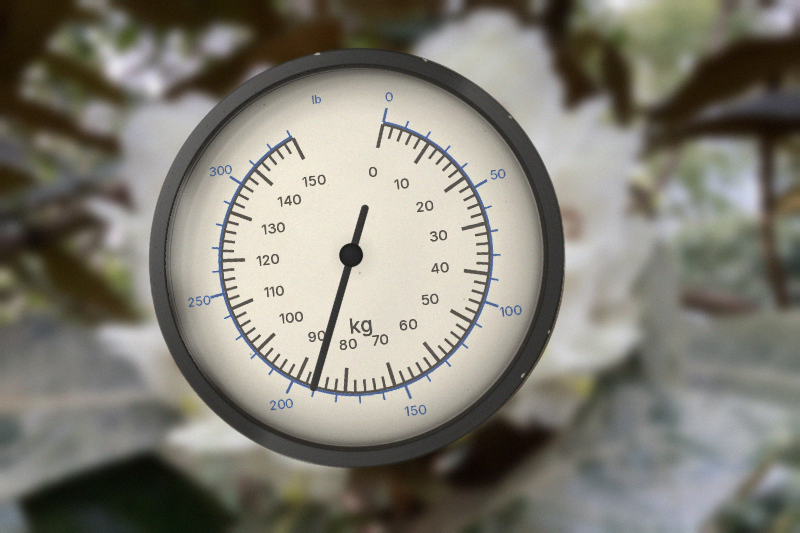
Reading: 86,kg
